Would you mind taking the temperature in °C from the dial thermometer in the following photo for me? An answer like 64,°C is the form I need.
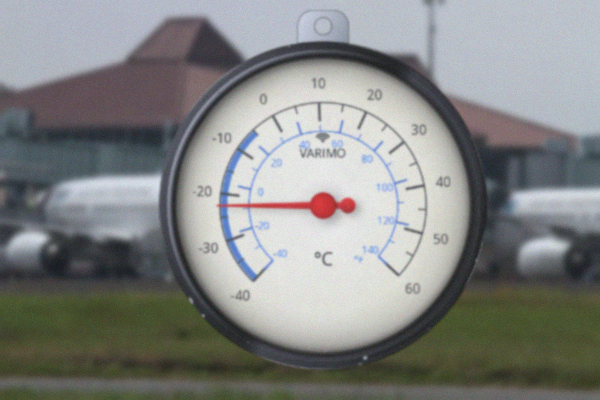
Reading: -22.5,°C
